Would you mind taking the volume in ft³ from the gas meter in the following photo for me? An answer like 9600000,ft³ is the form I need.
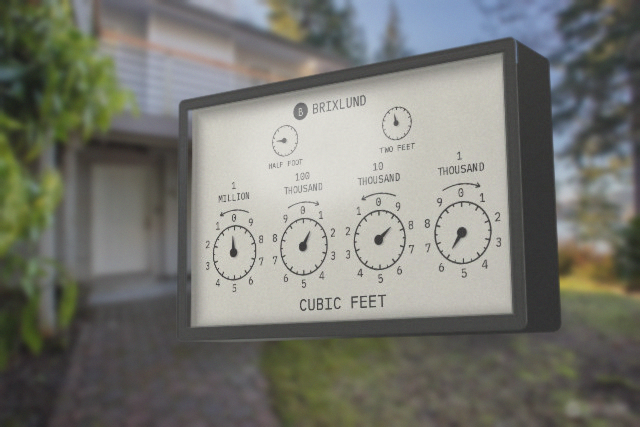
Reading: 8600,ft³
